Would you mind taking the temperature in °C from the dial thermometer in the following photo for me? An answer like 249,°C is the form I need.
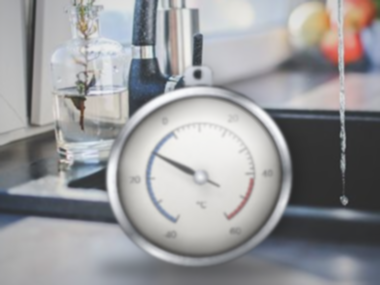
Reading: -10,°C
